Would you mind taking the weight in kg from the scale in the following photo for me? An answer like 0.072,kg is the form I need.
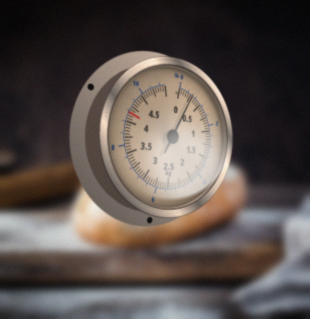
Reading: 0.25,kg
